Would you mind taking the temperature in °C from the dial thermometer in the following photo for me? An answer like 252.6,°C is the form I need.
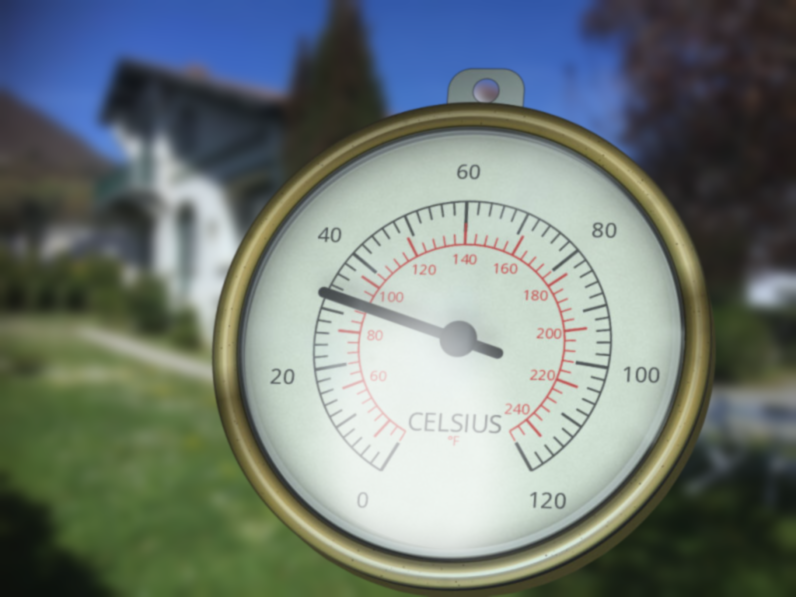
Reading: 32,°C
